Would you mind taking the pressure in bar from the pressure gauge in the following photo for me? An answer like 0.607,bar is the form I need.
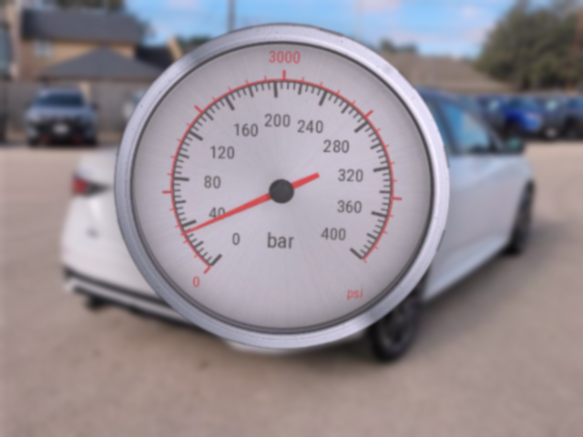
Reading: 35,bar
